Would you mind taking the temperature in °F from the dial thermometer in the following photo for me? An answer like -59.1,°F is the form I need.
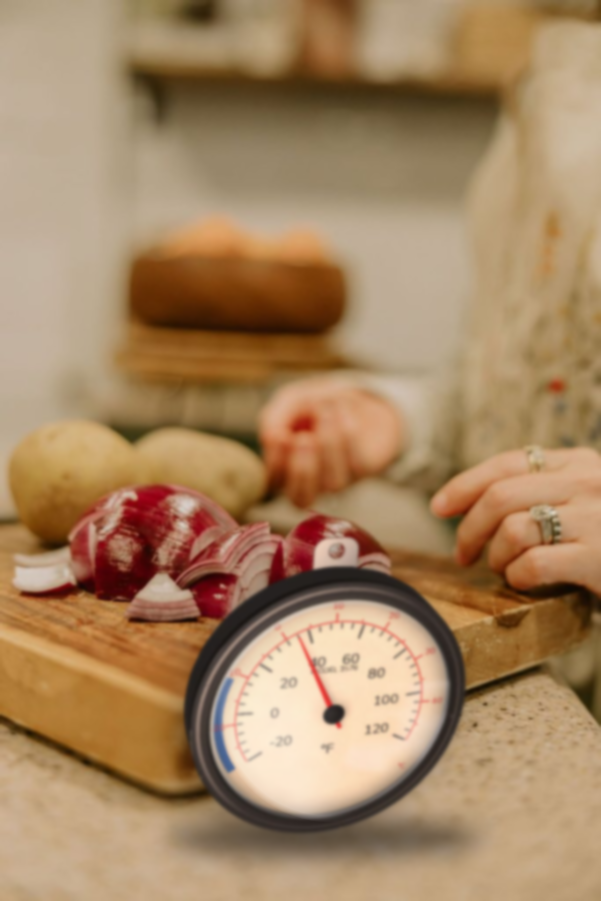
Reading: 36,°F
